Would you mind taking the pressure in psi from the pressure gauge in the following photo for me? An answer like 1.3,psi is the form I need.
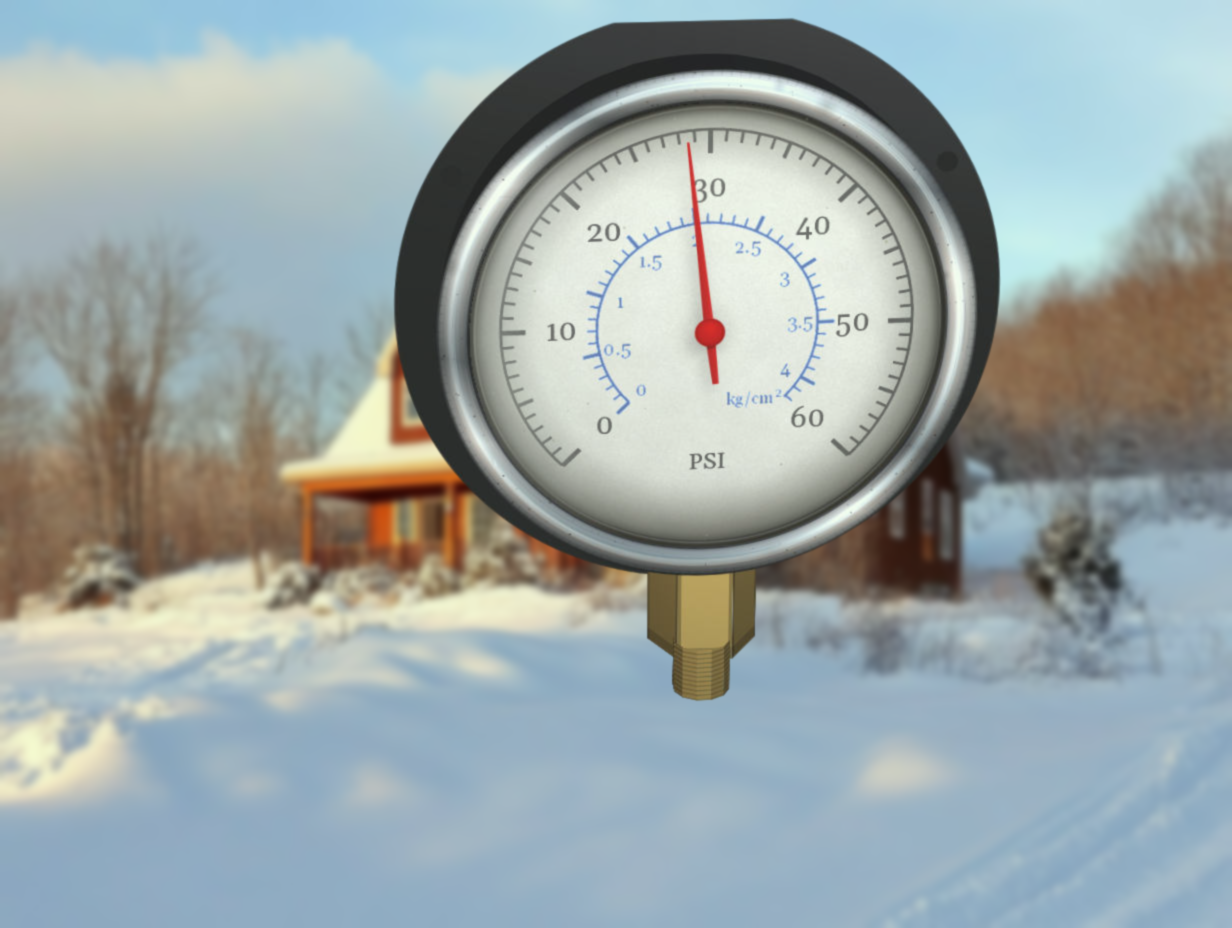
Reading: 28.5,psi
